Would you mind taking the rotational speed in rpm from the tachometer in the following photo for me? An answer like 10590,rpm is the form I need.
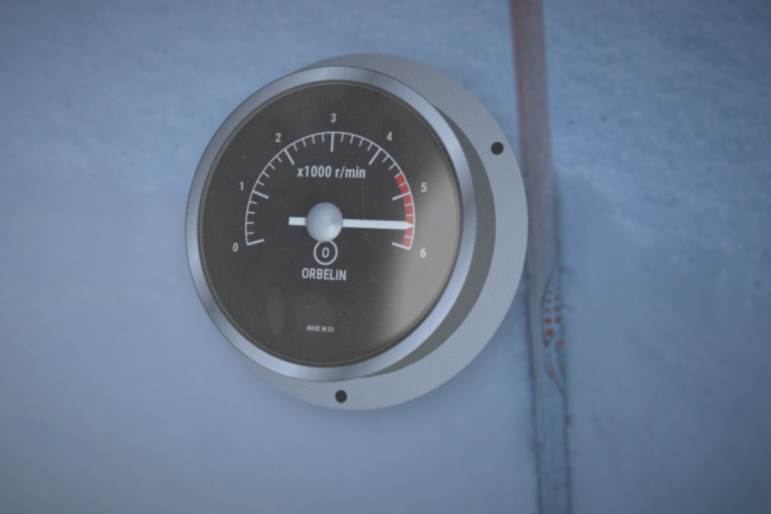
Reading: 5600,rpm
